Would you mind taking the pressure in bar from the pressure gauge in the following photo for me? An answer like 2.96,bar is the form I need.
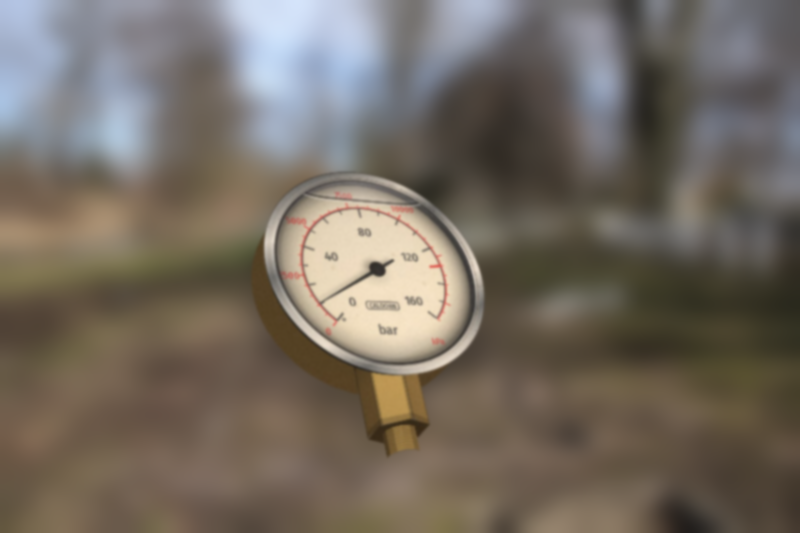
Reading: 10,bar
